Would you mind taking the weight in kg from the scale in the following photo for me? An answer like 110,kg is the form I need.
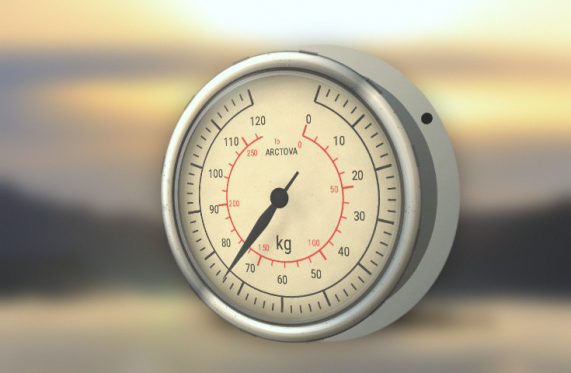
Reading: 74,kg
